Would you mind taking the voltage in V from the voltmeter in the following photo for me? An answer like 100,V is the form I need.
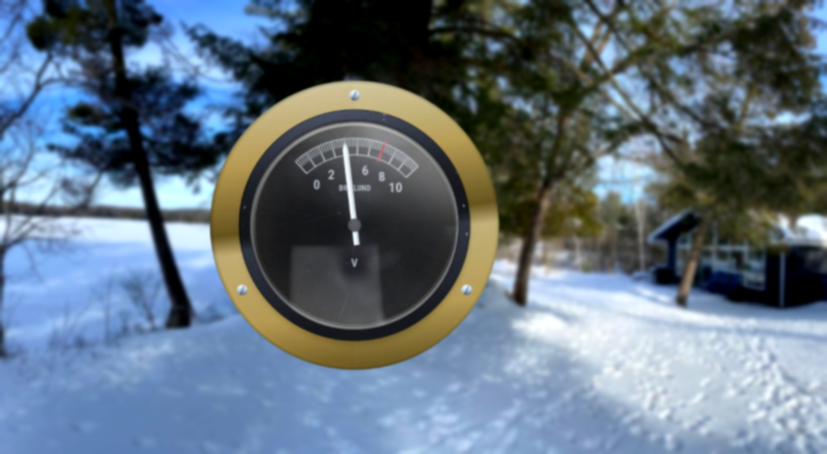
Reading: 4,V
